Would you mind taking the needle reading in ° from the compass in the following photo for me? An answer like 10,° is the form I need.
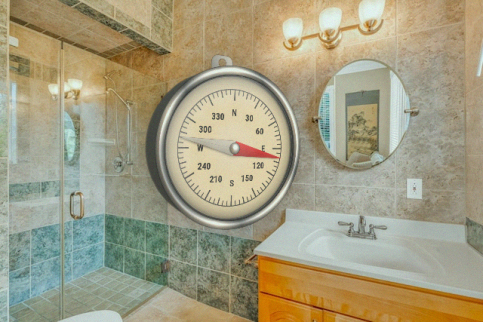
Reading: 100,°
